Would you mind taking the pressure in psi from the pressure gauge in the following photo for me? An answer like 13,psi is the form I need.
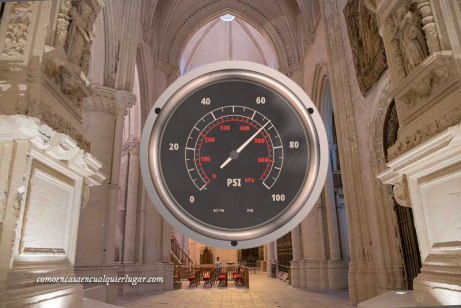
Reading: 67.5,psi
